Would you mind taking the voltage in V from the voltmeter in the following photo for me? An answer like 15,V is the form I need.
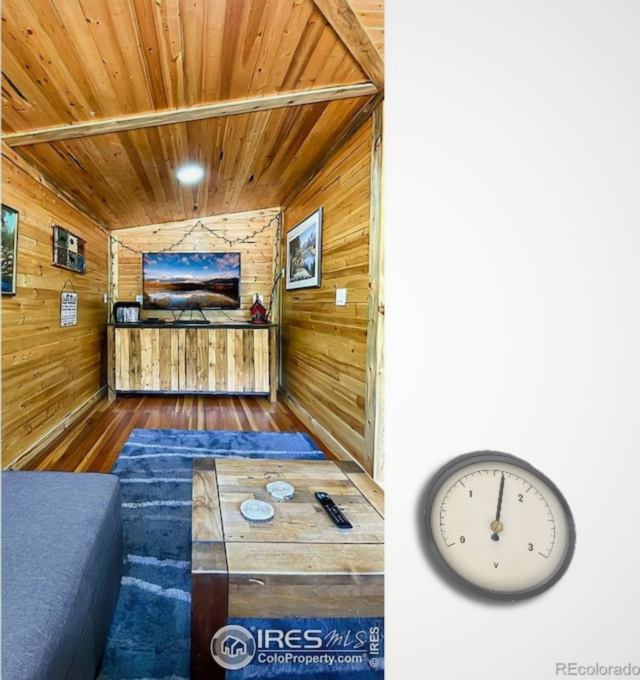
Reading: 1.6,V
